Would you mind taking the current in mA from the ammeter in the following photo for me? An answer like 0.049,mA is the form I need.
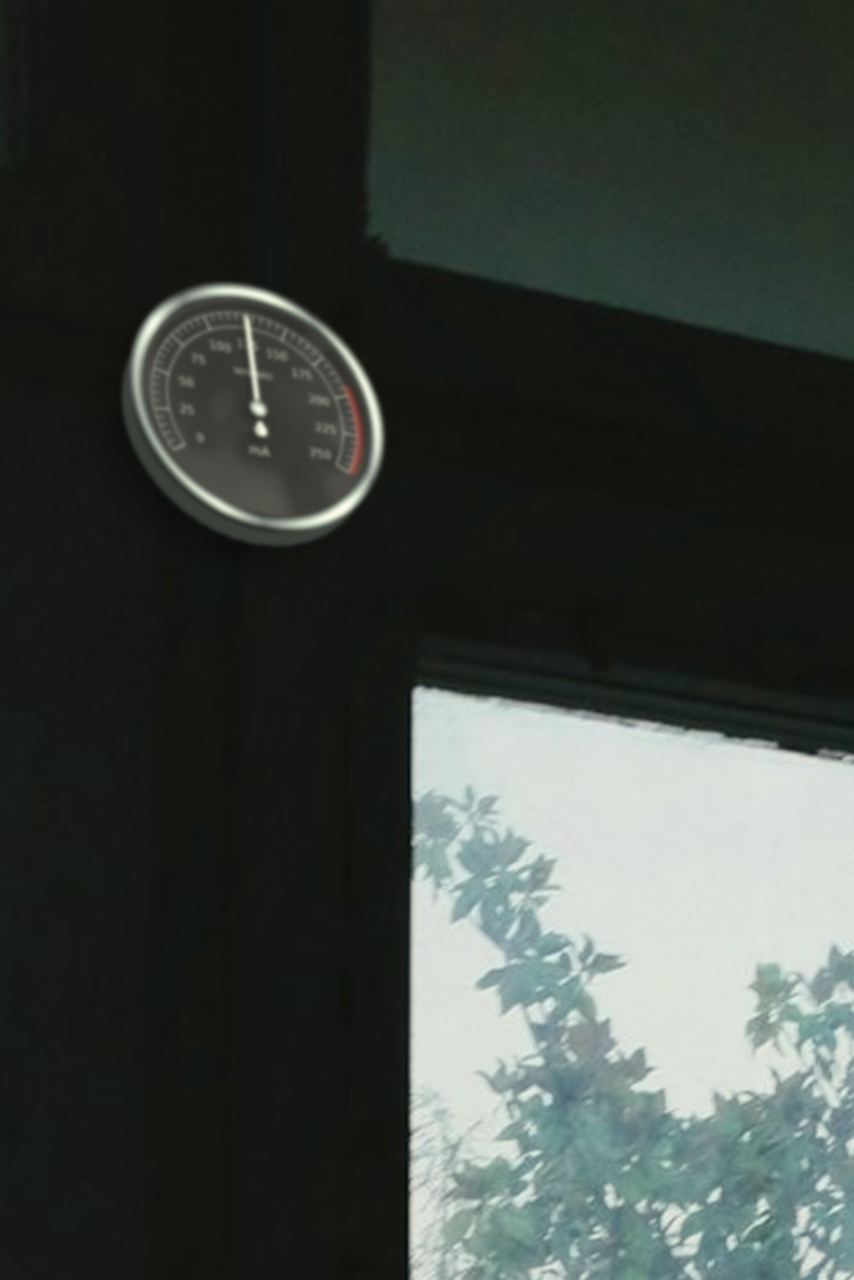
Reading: 125,mA
